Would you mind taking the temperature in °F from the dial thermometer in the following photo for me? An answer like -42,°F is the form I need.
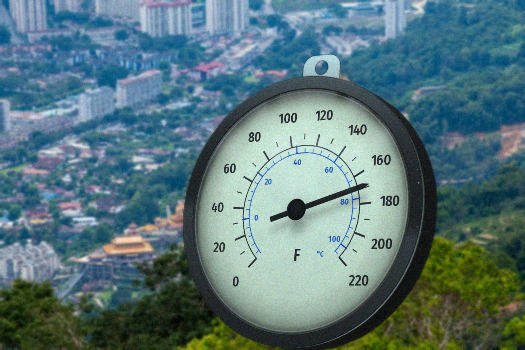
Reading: 170,°F
